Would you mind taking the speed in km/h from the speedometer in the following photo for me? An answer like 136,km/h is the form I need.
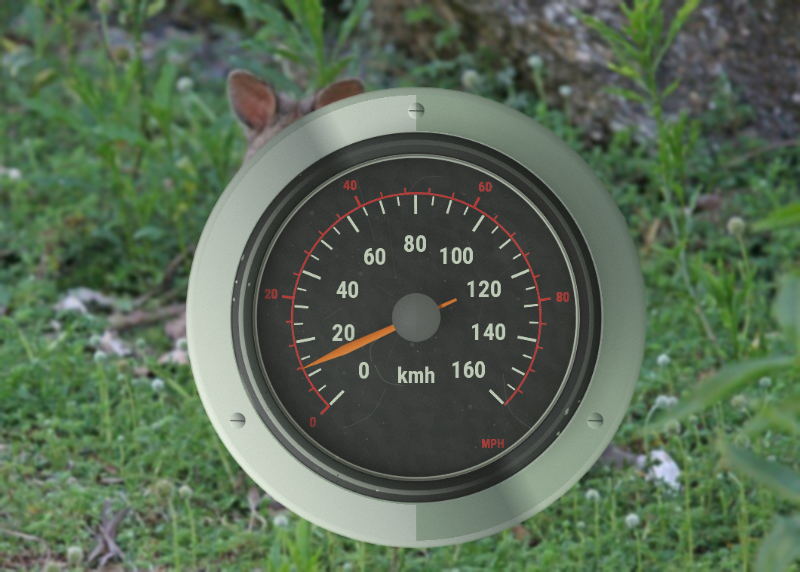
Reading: 12.5,km/h
